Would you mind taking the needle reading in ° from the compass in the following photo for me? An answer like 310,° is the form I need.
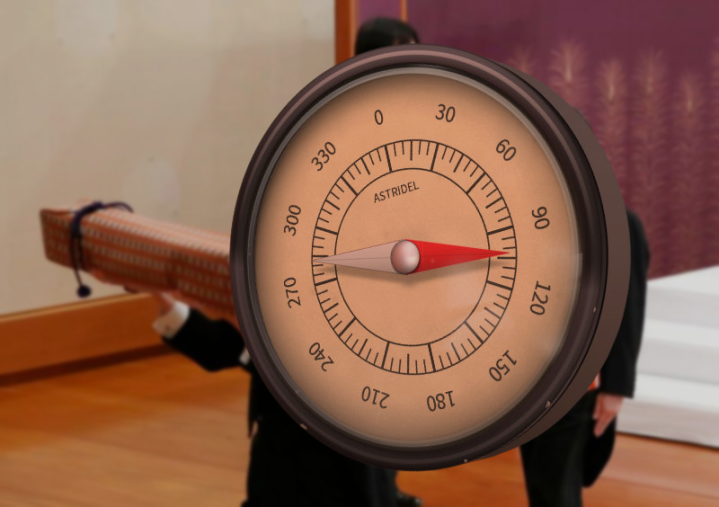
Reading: 102.5,°
